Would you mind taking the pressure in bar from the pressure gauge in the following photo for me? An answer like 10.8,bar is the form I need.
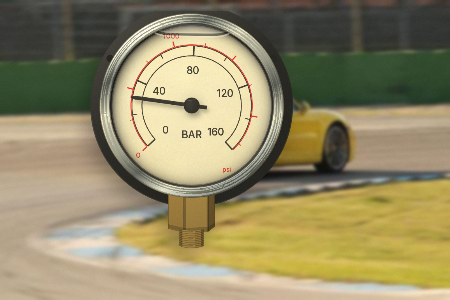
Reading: 30,bar
